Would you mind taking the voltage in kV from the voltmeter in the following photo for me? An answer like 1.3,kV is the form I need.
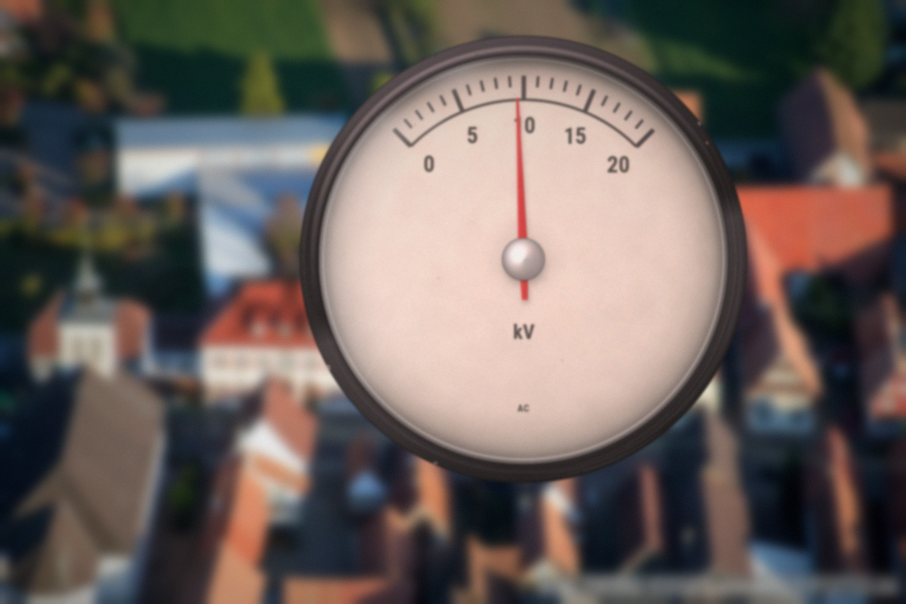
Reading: 9.5,kV
